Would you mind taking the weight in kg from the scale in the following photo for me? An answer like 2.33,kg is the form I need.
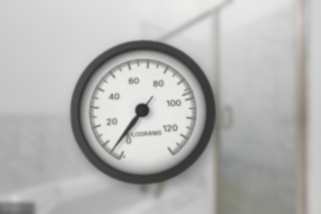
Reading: 5,kg
